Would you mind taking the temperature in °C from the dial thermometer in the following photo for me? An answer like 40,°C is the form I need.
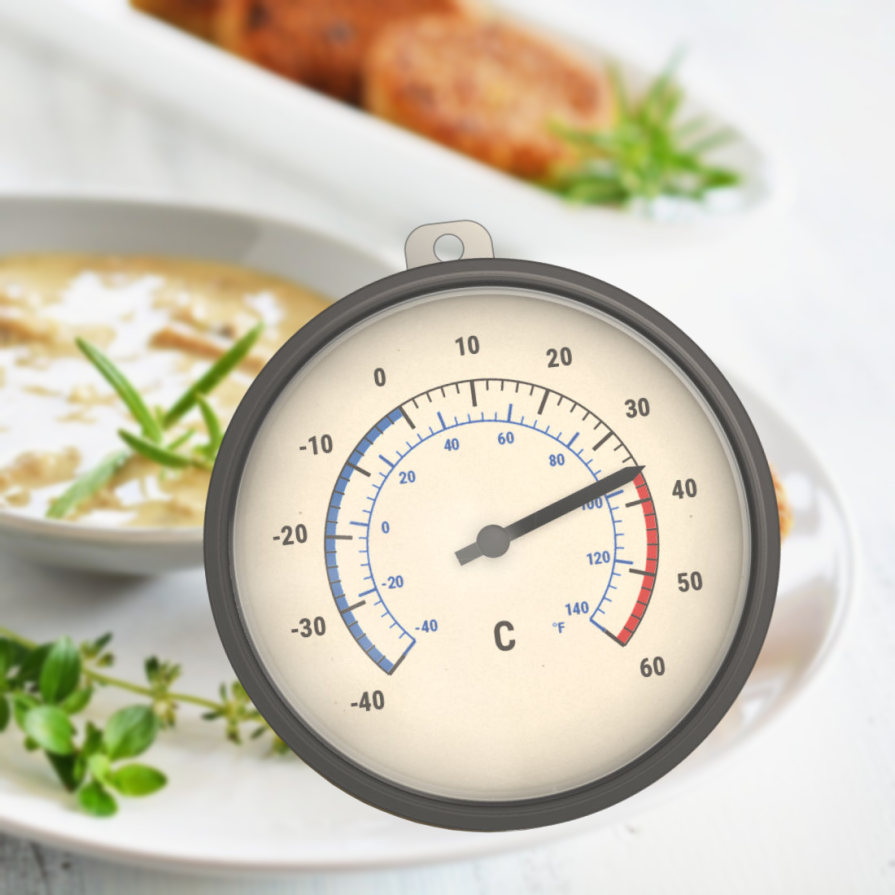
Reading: 36,°C
